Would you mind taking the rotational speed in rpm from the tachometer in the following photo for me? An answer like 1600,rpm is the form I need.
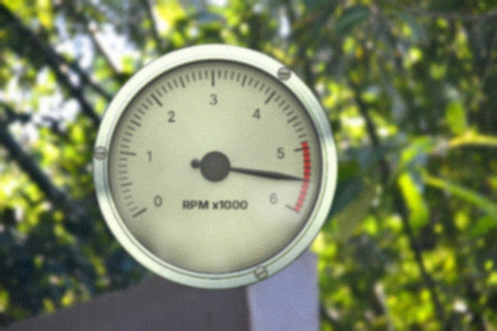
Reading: 5500,rpm
